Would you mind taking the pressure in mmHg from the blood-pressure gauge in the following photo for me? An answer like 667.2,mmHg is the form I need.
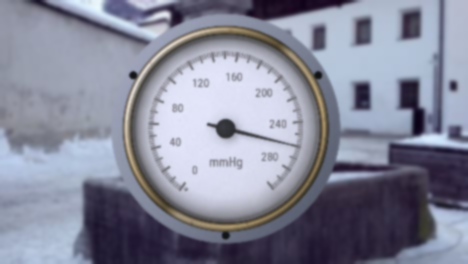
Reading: 260,mmHg
